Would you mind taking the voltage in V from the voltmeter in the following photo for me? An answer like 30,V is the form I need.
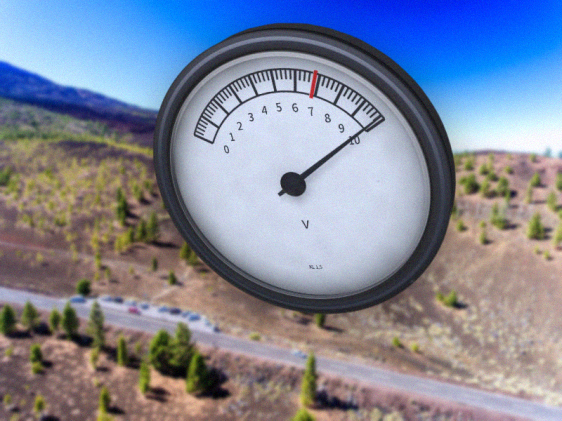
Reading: 9.8,V
